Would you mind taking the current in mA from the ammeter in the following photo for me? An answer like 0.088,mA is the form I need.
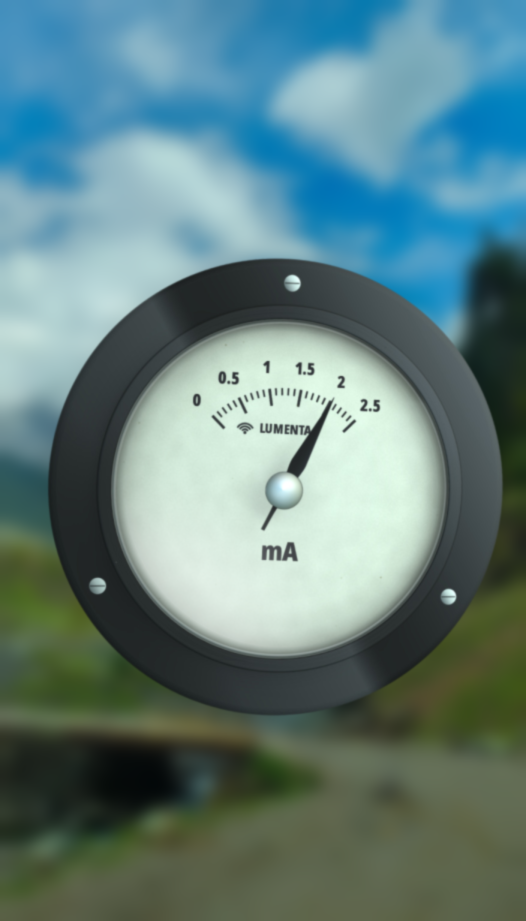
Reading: 2,mA
